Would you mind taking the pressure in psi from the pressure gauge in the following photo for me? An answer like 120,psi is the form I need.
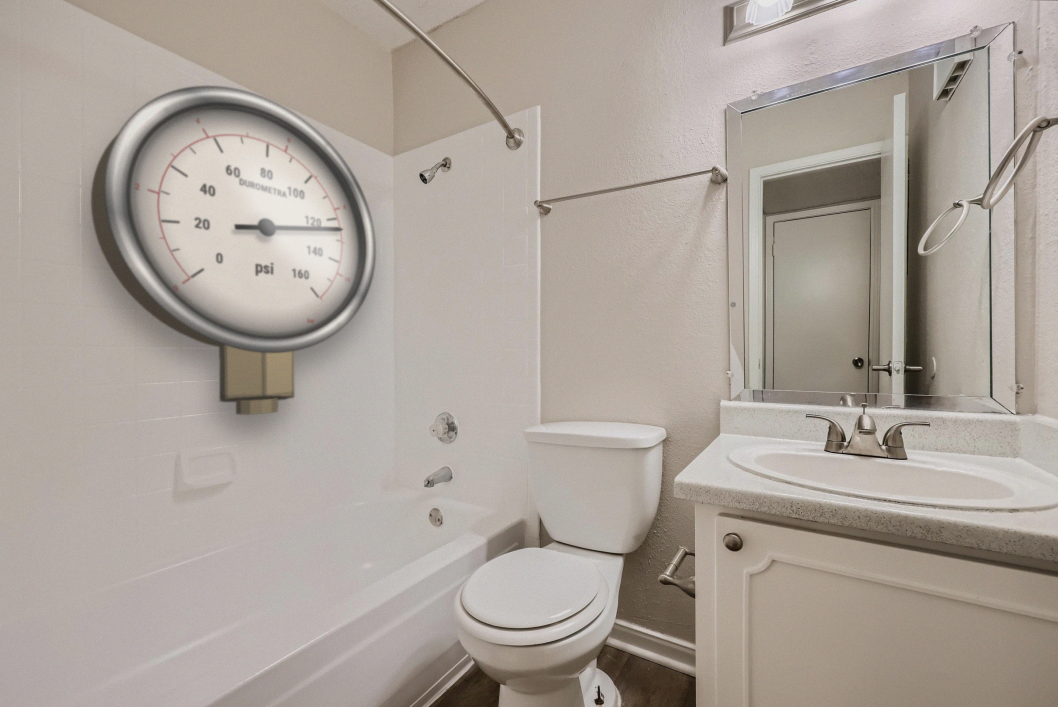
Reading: 125,psi
